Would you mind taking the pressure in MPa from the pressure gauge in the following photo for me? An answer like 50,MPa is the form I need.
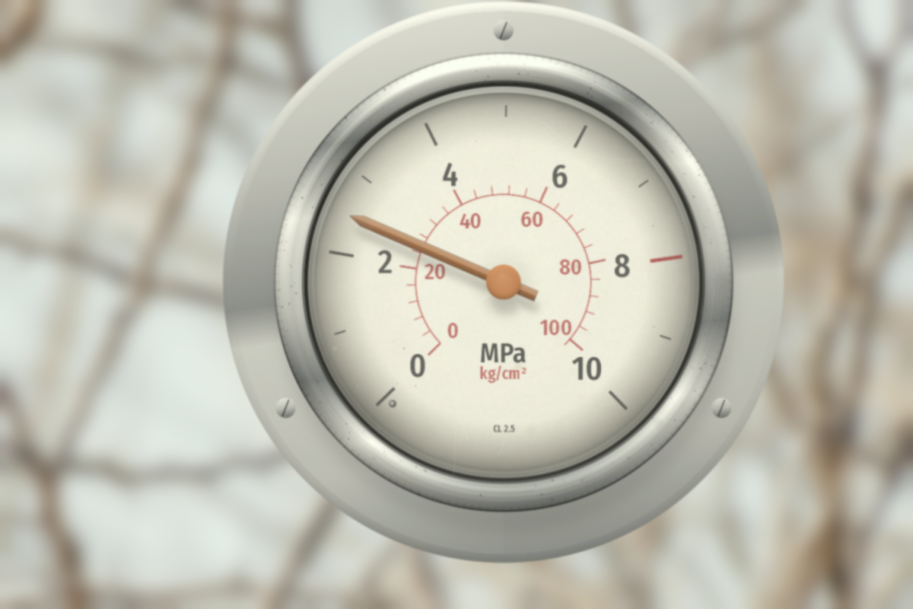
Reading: 2.5,MPa
